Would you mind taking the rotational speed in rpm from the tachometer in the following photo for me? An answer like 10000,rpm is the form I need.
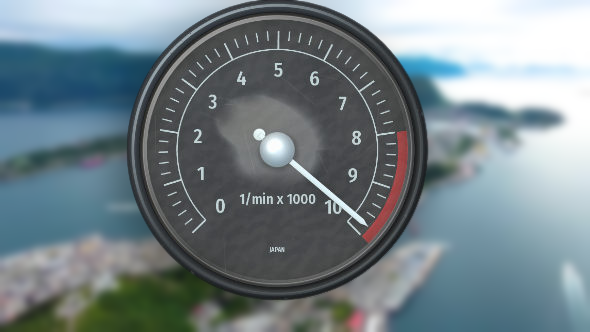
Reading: 9800,rpm
